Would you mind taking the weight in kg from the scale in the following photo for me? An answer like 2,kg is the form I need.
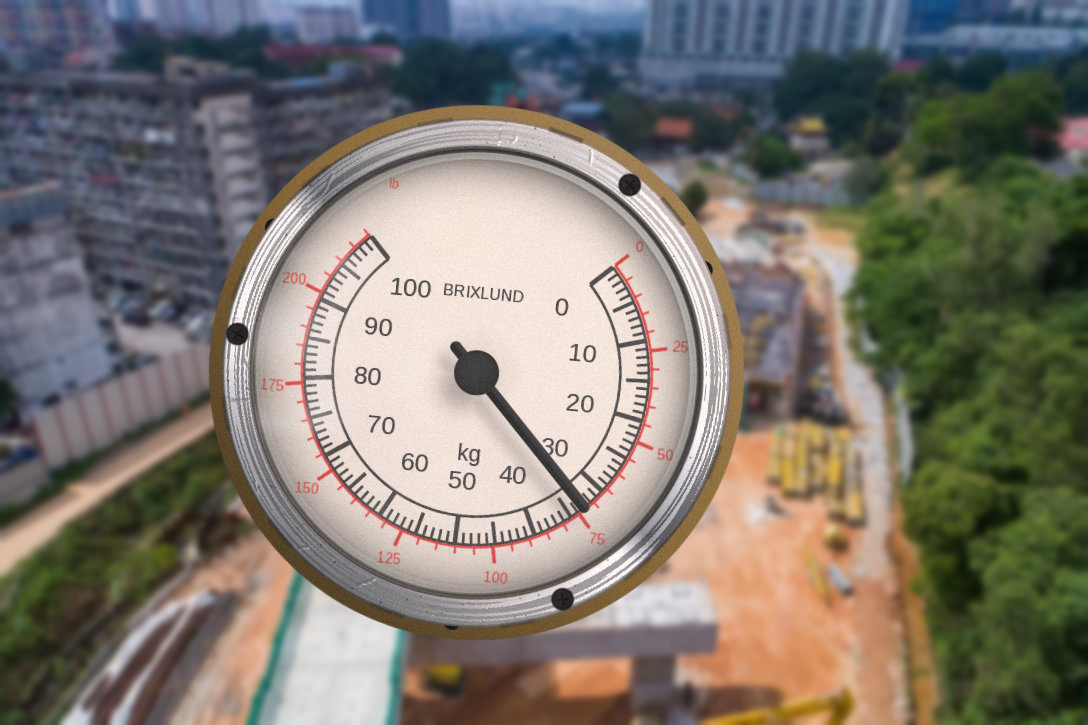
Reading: 33,kg
